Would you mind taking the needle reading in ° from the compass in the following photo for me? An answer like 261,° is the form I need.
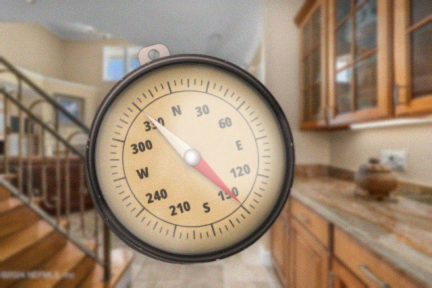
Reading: 150,°
